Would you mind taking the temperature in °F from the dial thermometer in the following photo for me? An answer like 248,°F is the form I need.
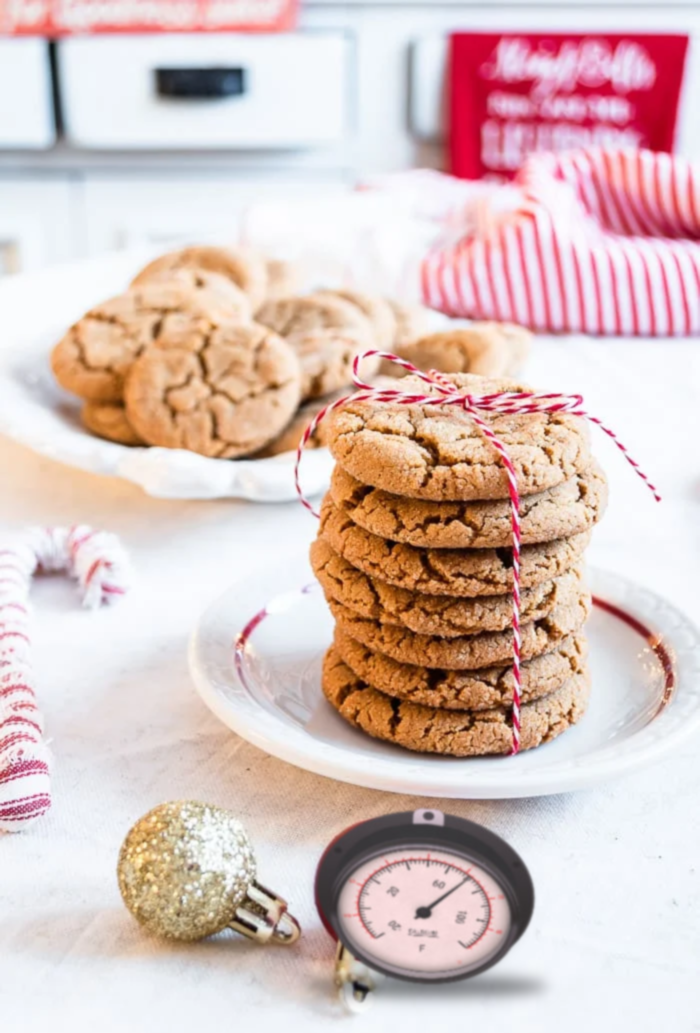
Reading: 70,°F
